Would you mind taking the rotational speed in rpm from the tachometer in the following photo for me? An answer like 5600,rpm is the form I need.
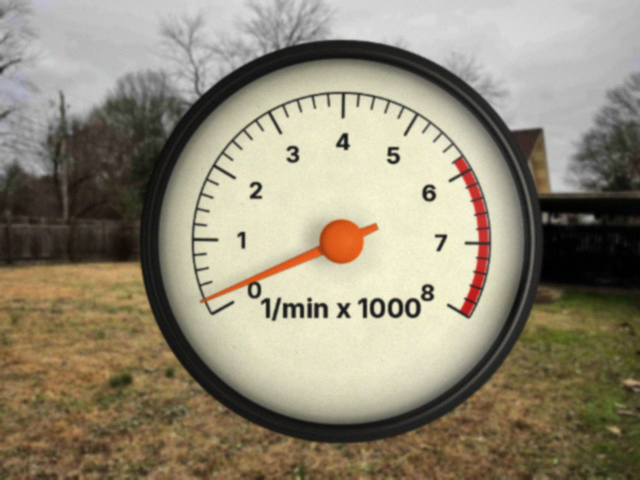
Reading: 200,rpm
